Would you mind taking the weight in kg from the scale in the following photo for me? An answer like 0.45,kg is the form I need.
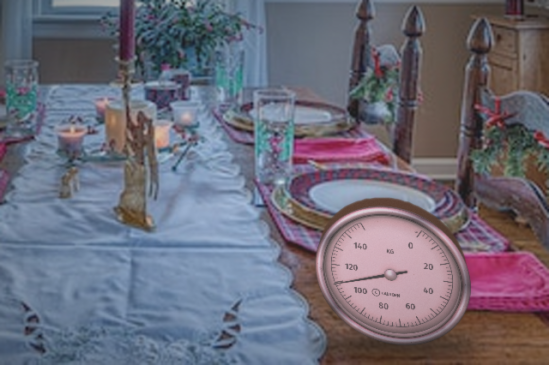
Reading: 110,kg
